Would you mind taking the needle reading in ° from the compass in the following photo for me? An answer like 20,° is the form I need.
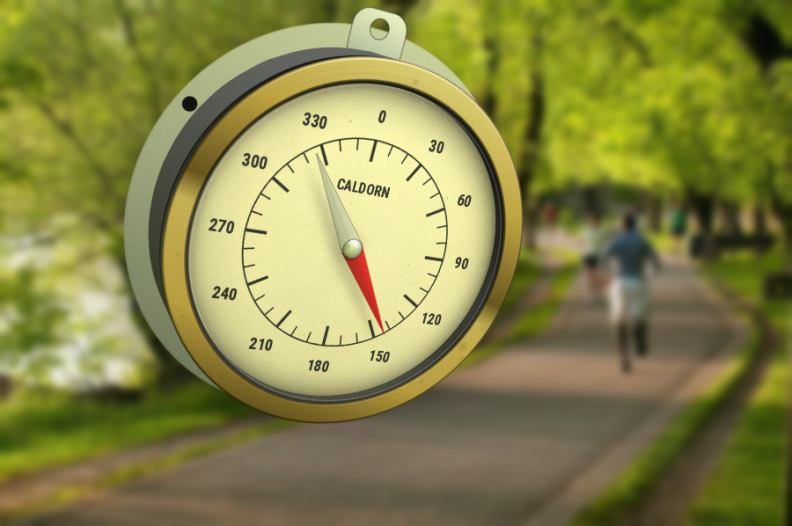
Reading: 145,°
